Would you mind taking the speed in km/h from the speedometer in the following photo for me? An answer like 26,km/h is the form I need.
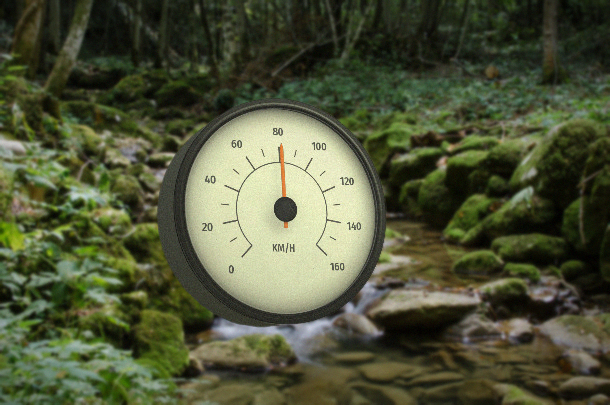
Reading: 80,km/h
